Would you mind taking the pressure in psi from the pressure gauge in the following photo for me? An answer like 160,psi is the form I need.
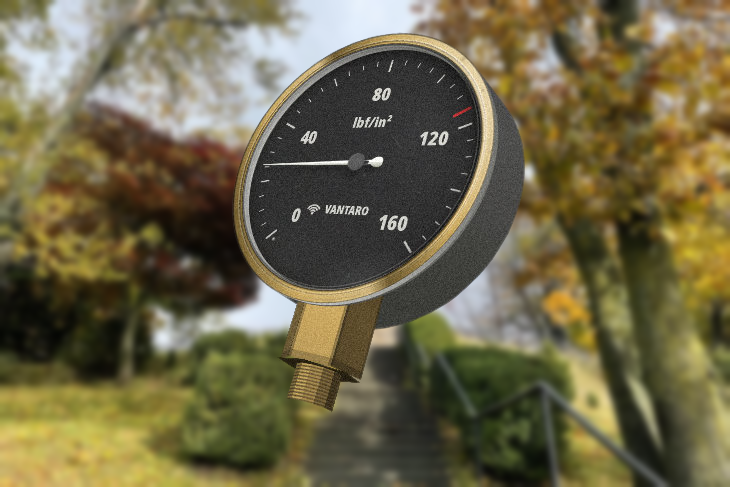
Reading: 25,psi
